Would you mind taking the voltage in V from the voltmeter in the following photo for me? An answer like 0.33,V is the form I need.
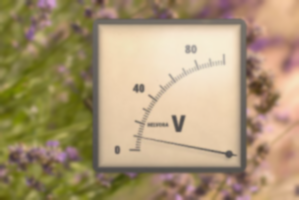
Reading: 10,V
